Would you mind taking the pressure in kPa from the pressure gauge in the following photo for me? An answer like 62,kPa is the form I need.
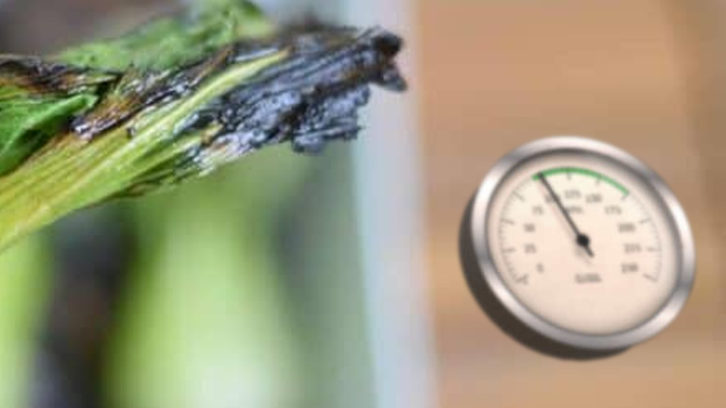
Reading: 100,kPa
